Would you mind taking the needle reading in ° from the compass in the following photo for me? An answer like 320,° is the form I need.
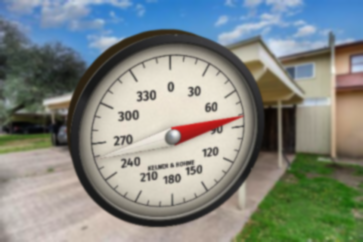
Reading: 80,°
